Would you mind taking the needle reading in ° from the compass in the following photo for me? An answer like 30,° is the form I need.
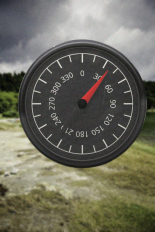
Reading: 37.5,°
